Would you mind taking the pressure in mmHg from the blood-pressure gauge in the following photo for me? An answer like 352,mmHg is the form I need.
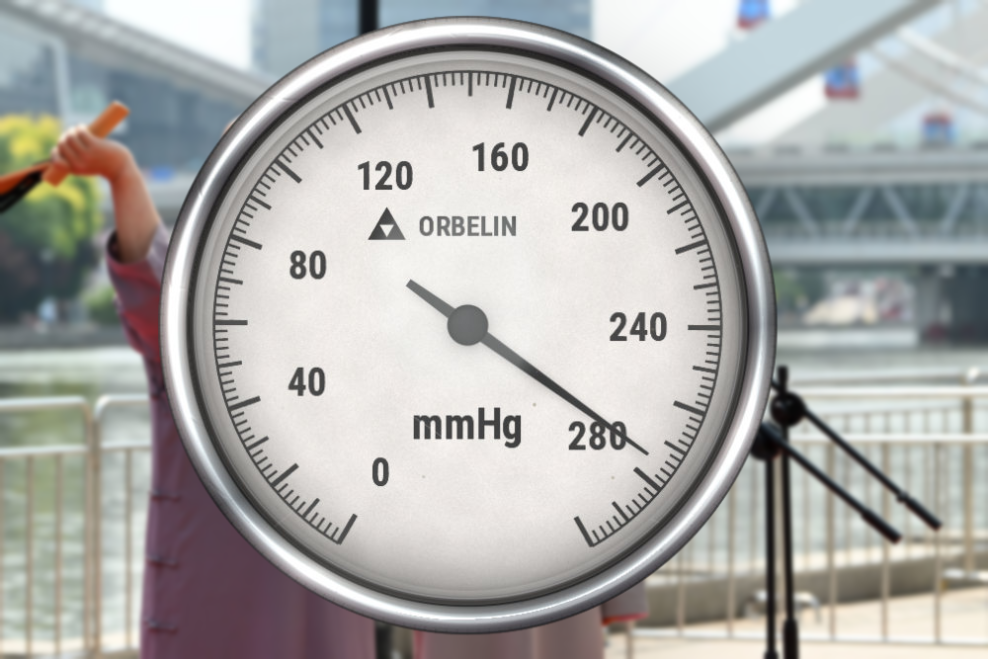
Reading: 275,mmHg
